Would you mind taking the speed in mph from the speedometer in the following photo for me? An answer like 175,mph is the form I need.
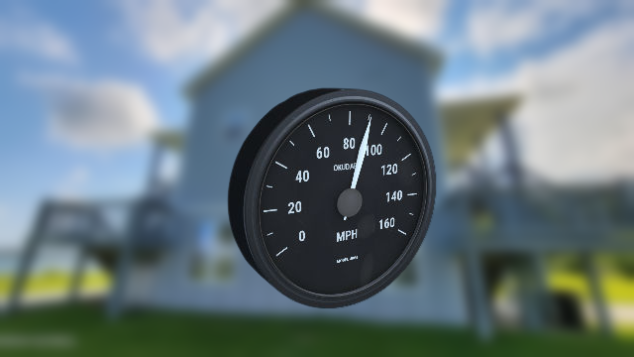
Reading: 90,mph
